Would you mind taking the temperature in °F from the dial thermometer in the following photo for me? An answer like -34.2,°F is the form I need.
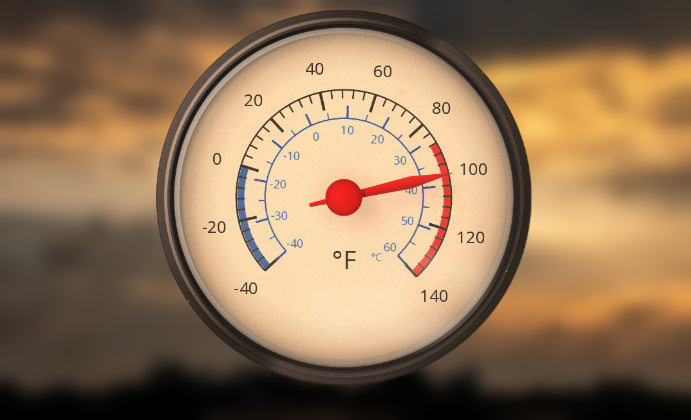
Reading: 100,°F
